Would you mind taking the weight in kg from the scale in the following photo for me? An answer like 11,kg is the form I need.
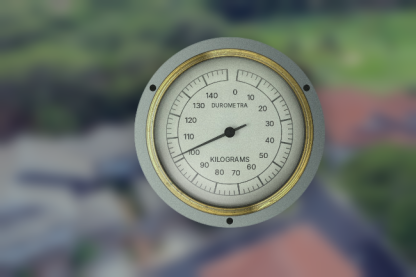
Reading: 102,kg
